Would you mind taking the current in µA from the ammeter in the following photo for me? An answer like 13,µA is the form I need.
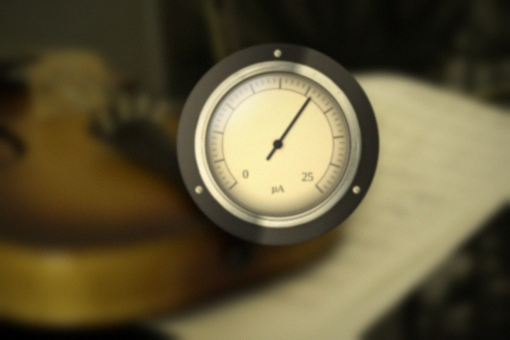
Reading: 15.5,µA
